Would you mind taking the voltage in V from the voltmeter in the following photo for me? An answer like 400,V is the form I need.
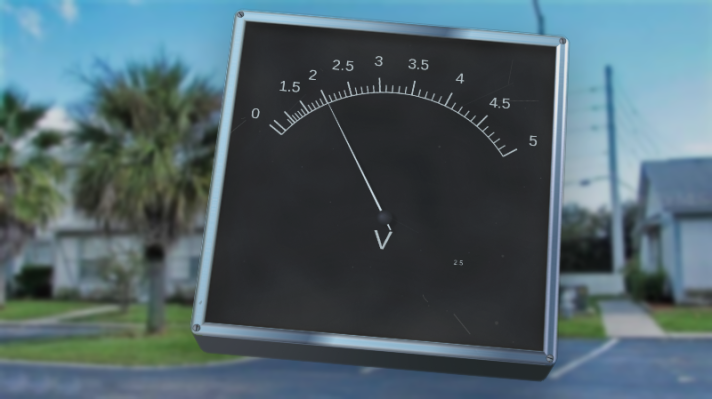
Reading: 2,V
